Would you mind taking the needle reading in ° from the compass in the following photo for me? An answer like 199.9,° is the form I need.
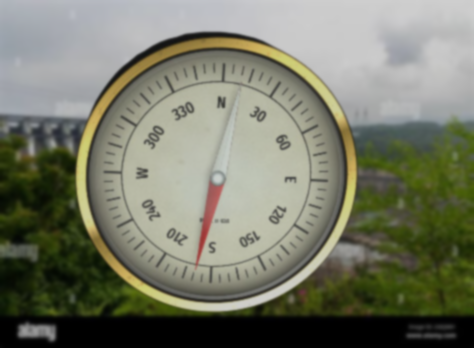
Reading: 190,°
